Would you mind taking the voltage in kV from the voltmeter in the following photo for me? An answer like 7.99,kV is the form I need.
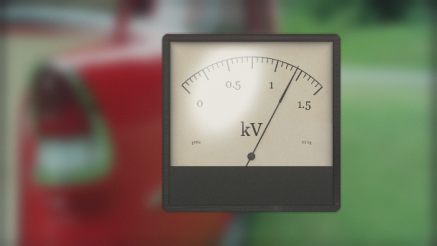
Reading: 1.2,kV
